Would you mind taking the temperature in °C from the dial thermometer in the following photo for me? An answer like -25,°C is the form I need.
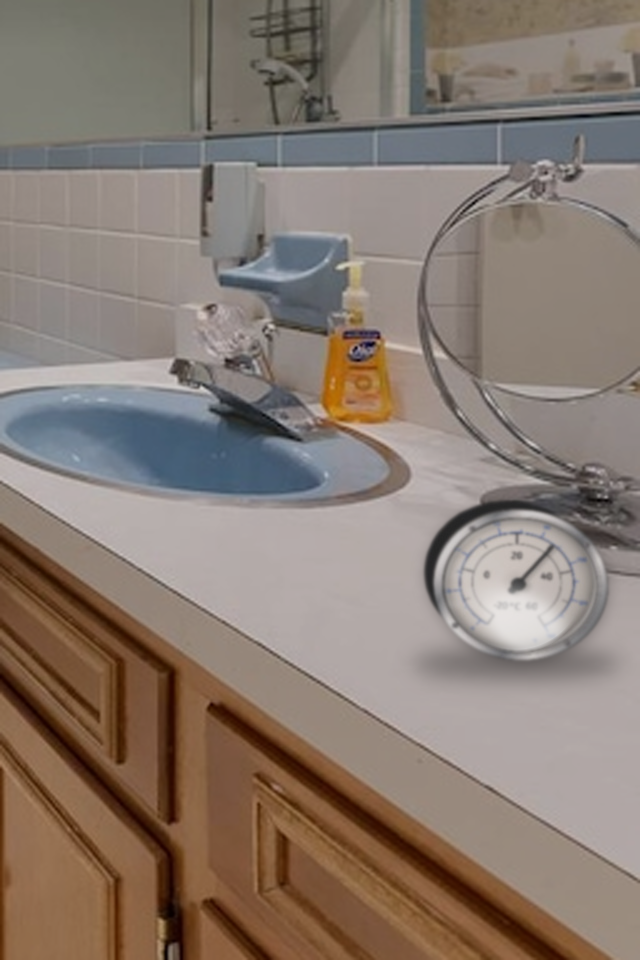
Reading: 30,°C
